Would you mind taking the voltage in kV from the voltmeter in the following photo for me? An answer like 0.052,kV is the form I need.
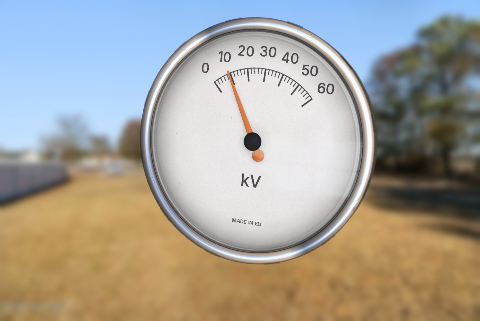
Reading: 10,kV
